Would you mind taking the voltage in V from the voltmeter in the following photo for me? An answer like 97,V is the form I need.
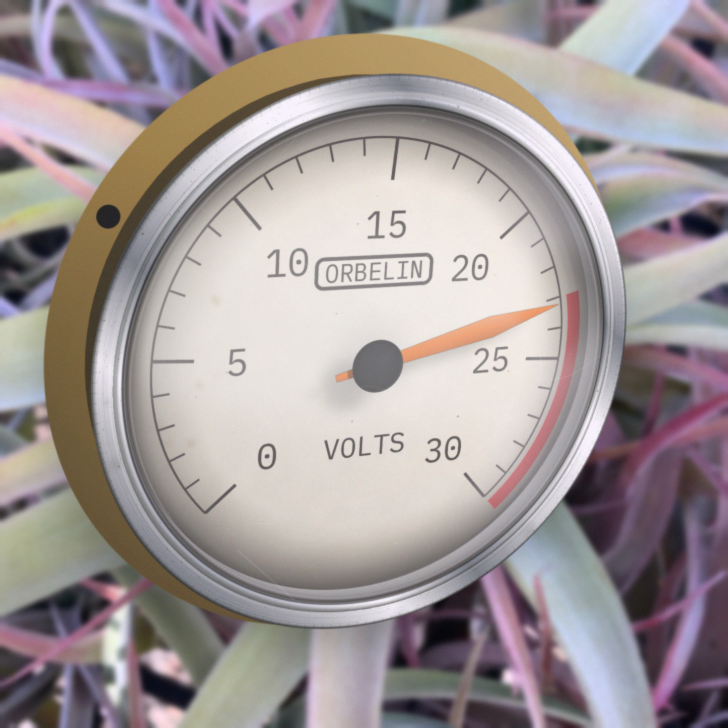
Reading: 23,V
